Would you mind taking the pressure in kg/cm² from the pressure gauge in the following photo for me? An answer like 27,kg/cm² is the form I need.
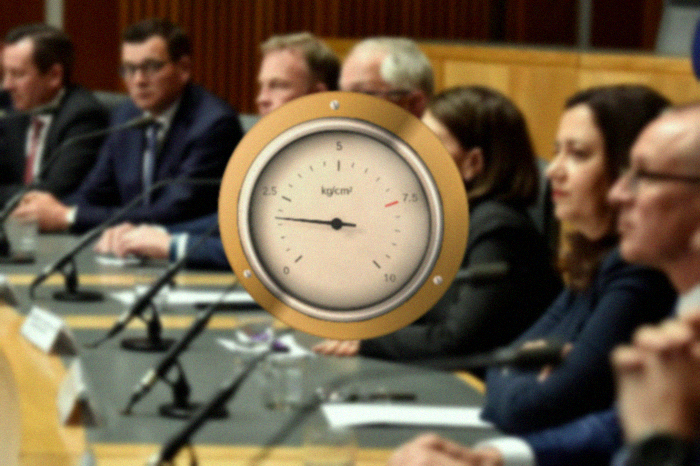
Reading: 1.75,kg/cm²
